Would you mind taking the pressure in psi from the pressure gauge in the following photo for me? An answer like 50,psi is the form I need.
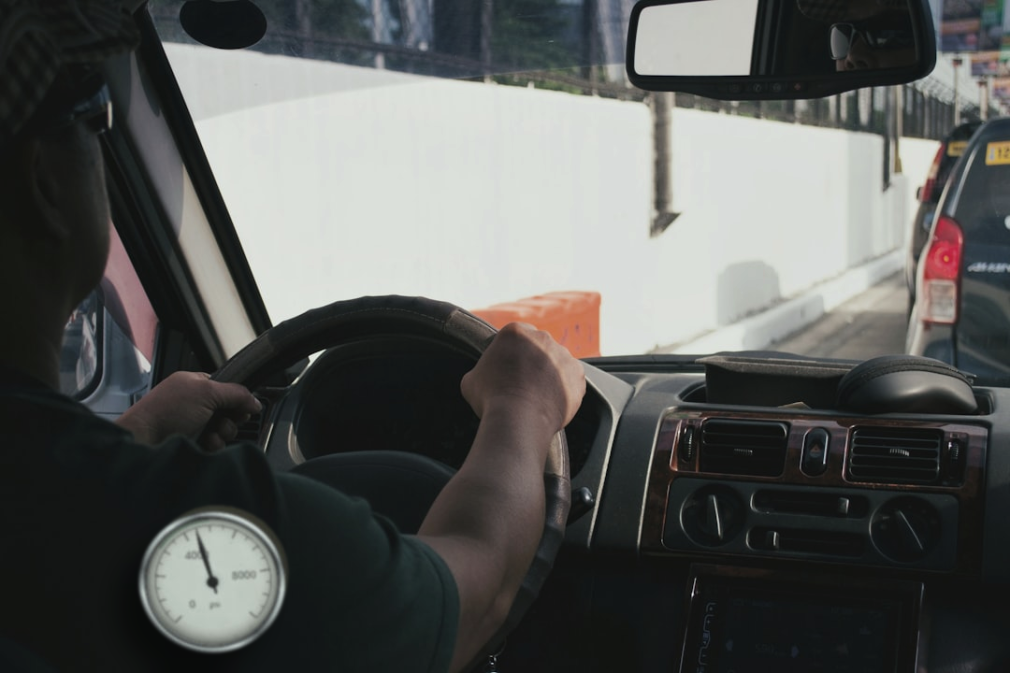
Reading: 4500,psi
